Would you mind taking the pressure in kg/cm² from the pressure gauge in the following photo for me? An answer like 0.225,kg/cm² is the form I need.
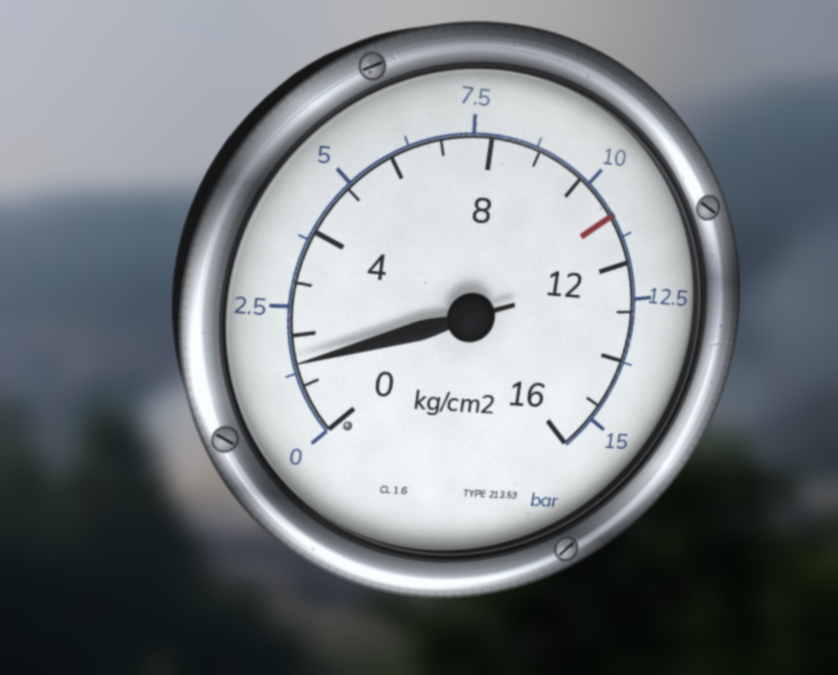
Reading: 1.5,kg/cm²
